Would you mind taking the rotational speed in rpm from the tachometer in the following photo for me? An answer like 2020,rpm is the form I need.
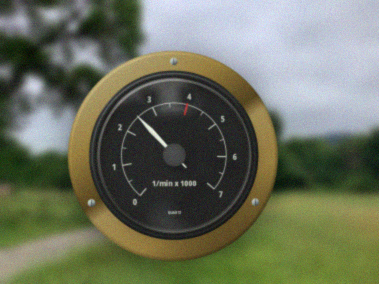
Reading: 2500,rpm
